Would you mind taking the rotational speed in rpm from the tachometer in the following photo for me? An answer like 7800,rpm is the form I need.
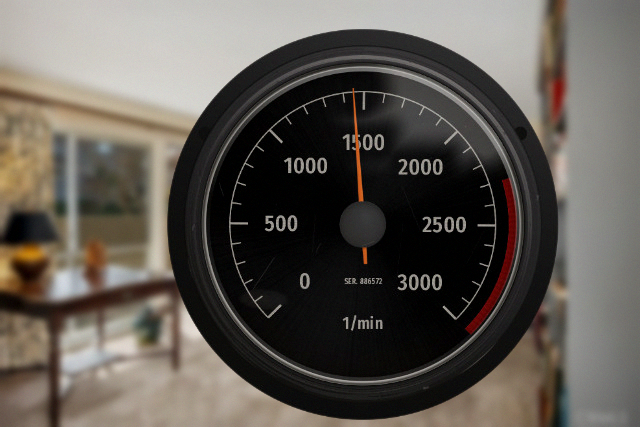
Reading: 1450,rpm
